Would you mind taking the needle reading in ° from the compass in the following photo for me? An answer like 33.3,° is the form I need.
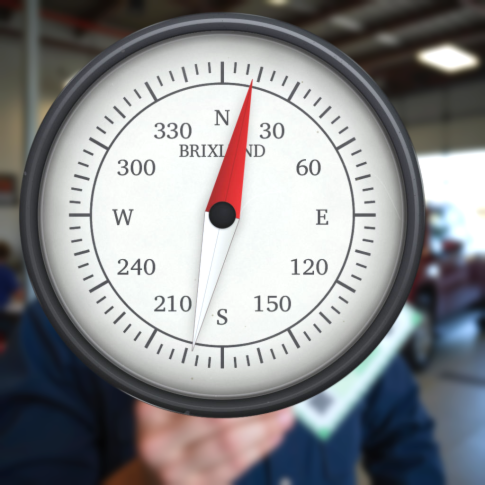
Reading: 12.5,°
